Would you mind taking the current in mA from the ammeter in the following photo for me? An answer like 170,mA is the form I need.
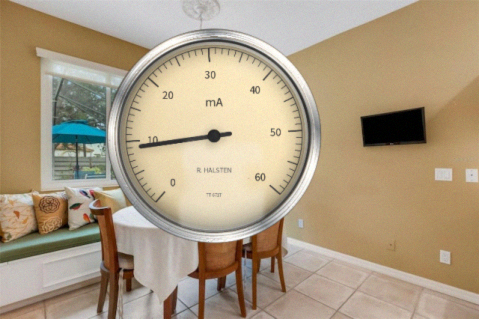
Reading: 9,mA
